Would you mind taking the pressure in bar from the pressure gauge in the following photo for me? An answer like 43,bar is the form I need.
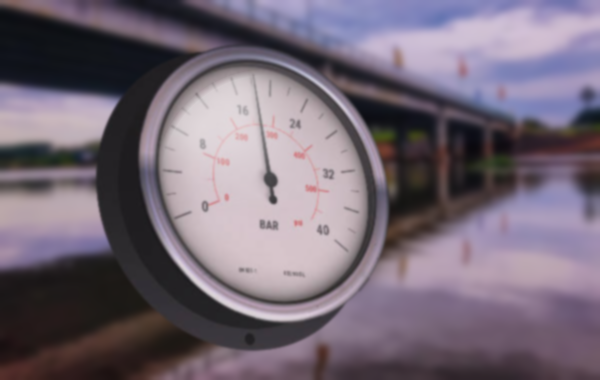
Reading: 18,bar
